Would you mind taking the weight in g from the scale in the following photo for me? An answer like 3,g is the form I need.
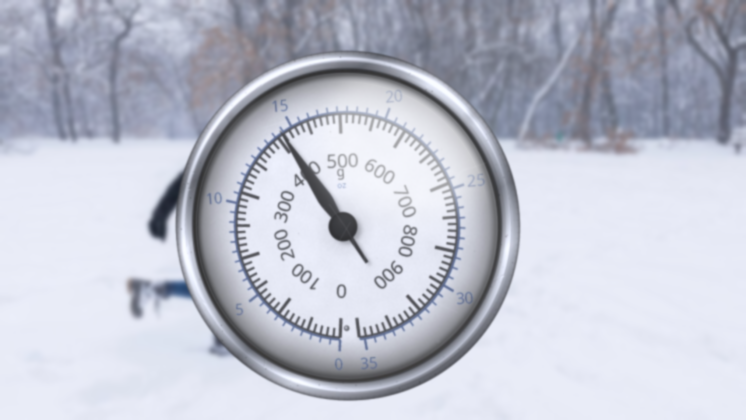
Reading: 410,g
